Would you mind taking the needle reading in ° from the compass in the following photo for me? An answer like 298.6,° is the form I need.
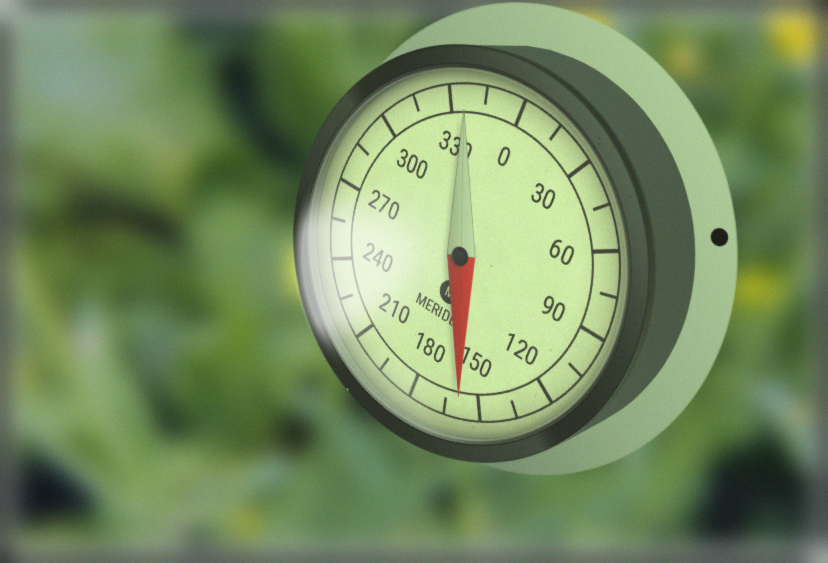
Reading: 157.5,°
